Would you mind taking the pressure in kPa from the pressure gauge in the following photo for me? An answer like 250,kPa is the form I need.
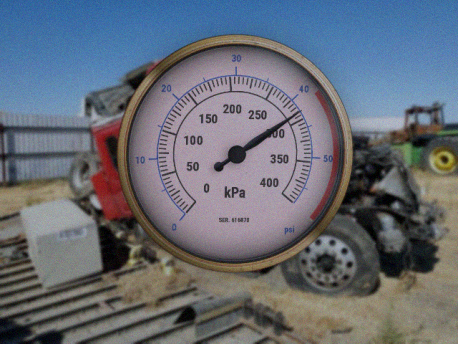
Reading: 290,kPa
